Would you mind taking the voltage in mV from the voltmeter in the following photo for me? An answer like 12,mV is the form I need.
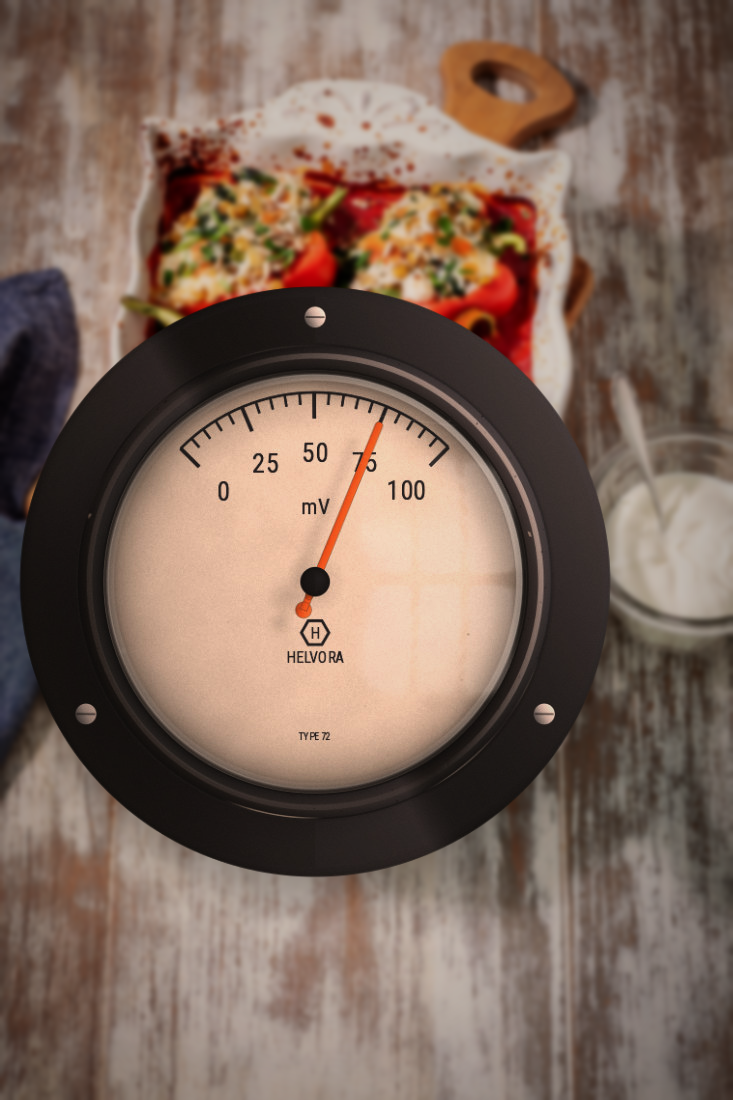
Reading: 75,mV
